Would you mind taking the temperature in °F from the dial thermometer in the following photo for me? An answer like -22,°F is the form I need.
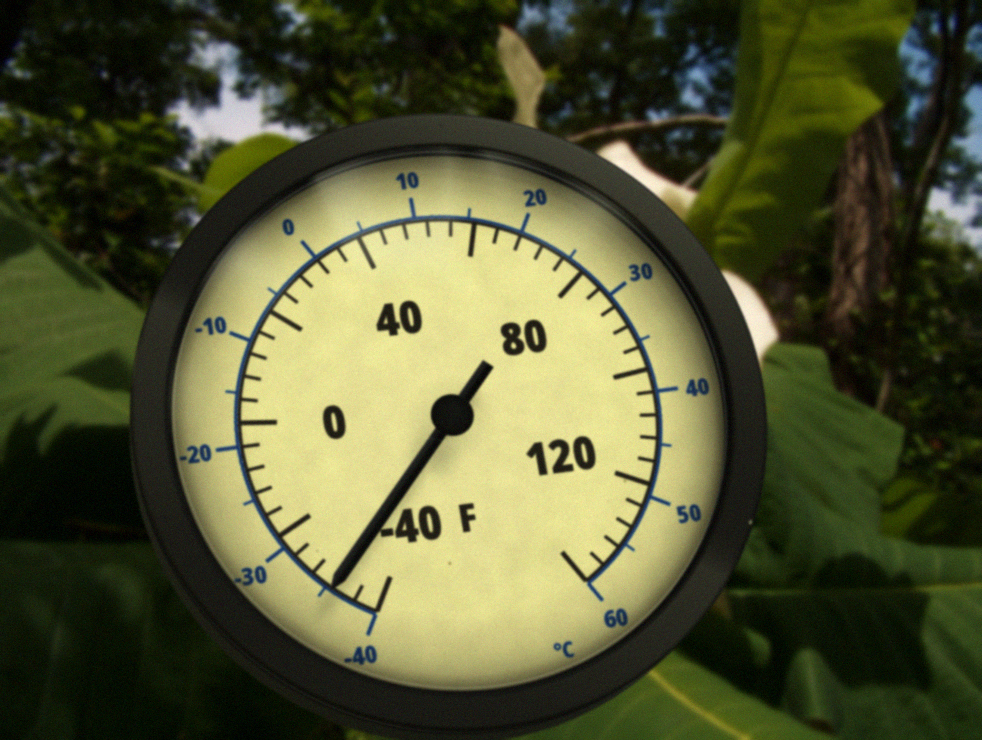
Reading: -32,°F
